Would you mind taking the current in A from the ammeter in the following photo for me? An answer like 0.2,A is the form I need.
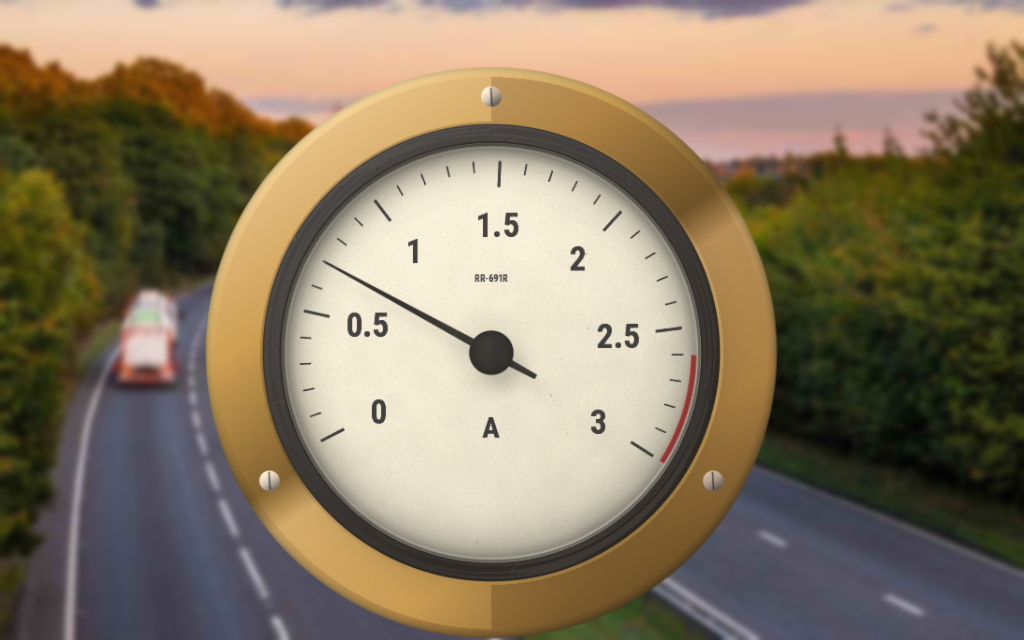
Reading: 0.7,A
